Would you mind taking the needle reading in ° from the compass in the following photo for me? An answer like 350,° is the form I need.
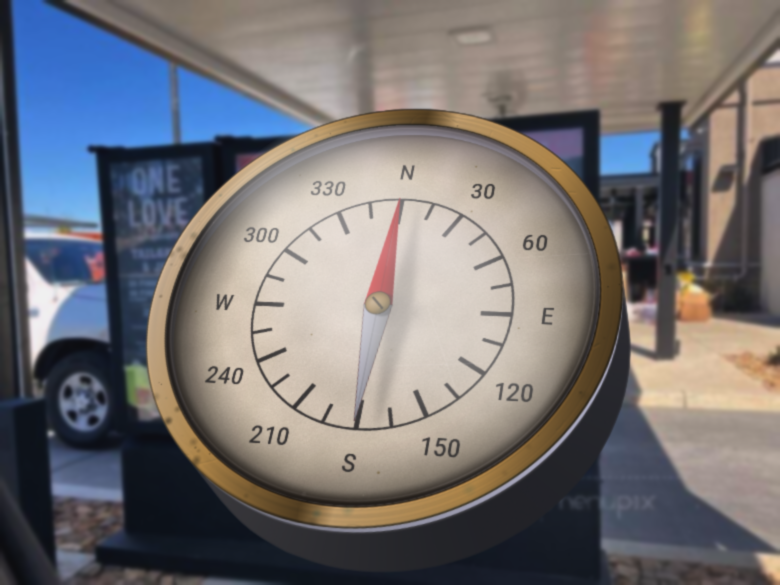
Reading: 0,°
